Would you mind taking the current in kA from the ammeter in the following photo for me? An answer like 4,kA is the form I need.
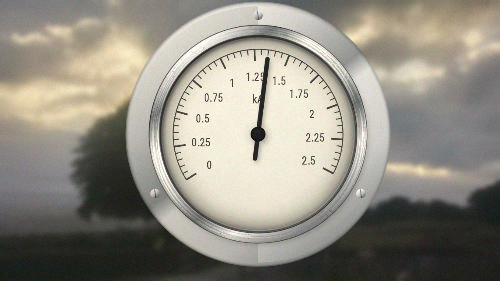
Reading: 1.35,kA
